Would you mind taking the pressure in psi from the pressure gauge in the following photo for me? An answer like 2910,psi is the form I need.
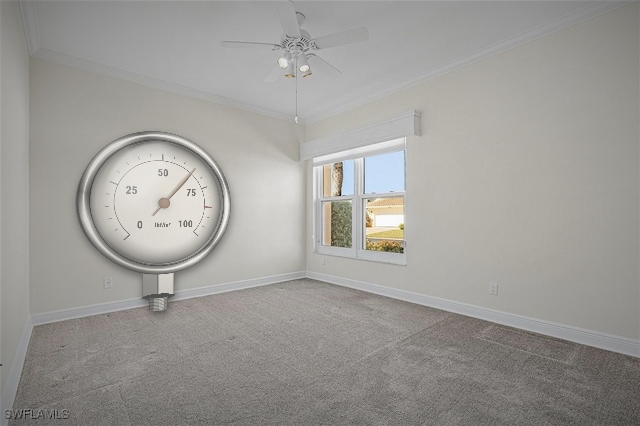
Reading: 65,psi
